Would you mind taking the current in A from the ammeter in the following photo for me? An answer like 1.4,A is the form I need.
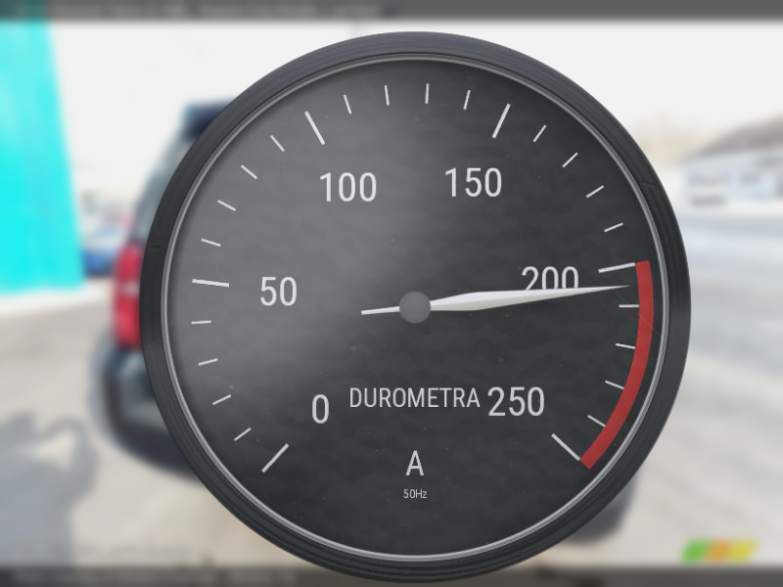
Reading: 205,A
